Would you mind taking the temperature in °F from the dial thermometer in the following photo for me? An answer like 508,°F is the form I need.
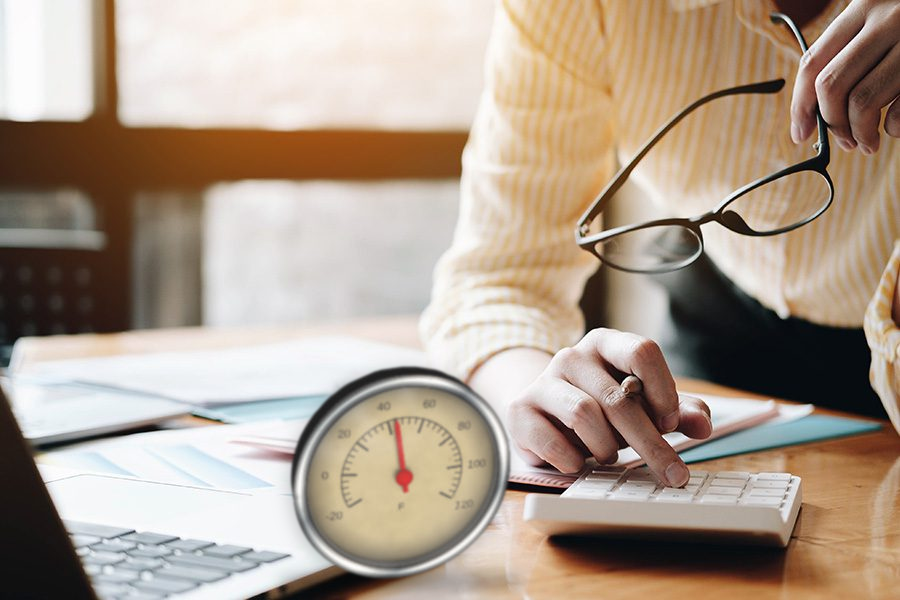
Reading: 44,°F
